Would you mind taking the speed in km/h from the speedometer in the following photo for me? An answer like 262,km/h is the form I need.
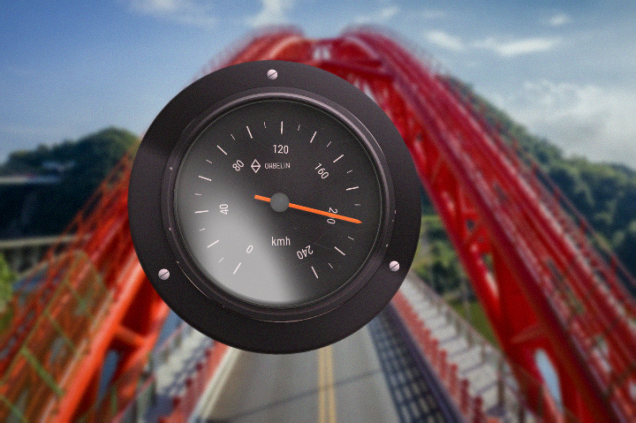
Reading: 200,km/h
